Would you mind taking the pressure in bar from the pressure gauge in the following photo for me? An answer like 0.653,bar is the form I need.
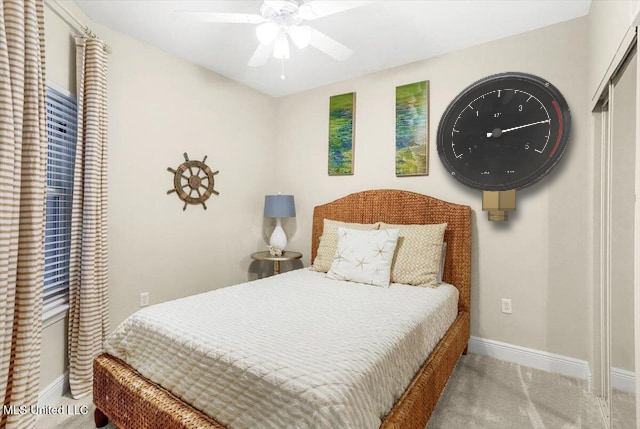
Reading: 4,bar
